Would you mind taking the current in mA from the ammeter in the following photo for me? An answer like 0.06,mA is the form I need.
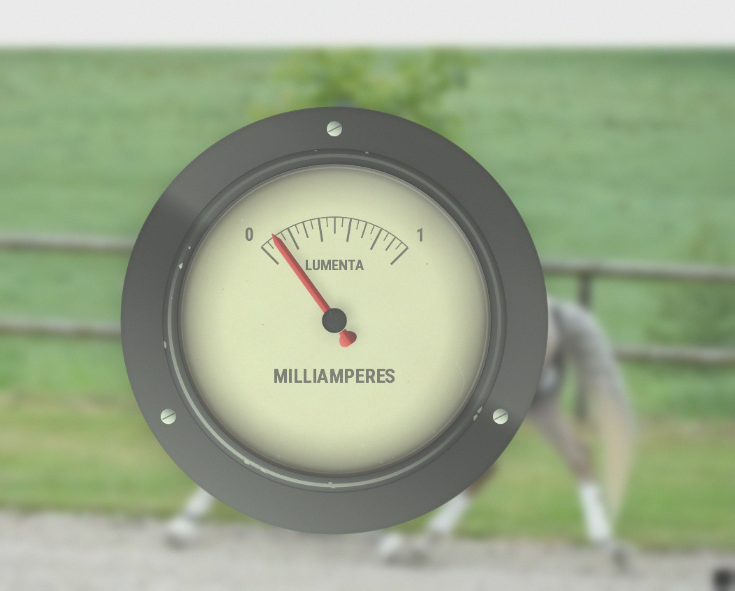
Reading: 0.1,mA
